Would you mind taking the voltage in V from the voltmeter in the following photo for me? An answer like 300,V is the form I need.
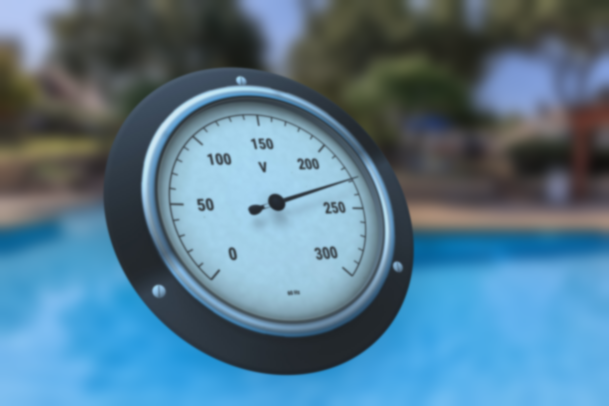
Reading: 230,V
